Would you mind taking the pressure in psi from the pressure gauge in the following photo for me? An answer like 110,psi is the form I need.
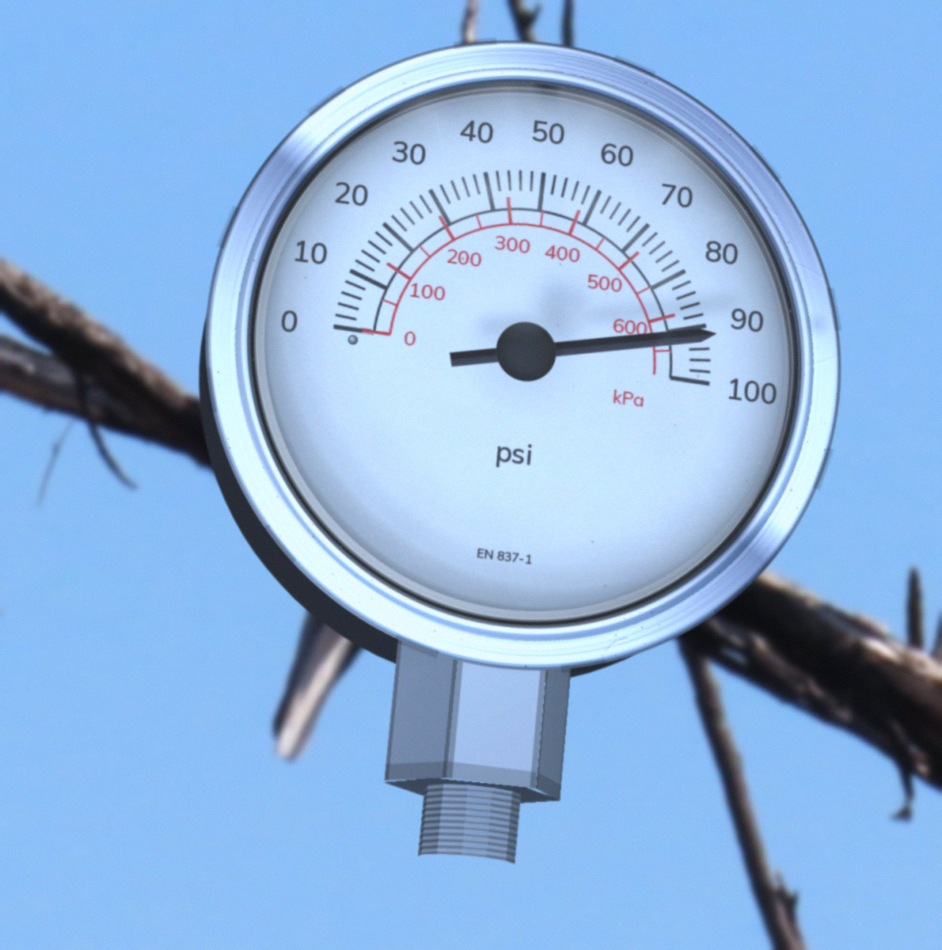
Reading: 92,psi
